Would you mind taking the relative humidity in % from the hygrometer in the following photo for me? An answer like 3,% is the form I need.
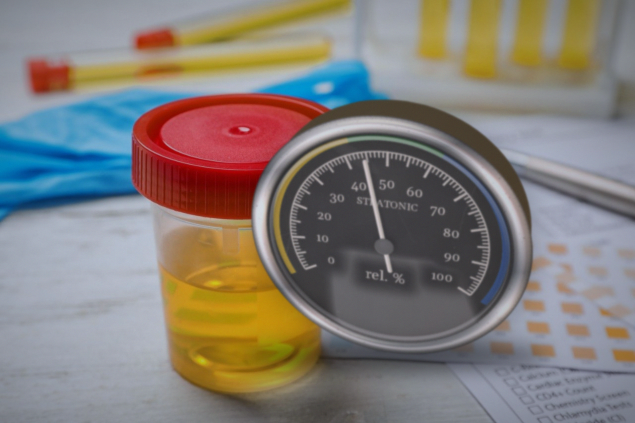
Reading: 45,%
